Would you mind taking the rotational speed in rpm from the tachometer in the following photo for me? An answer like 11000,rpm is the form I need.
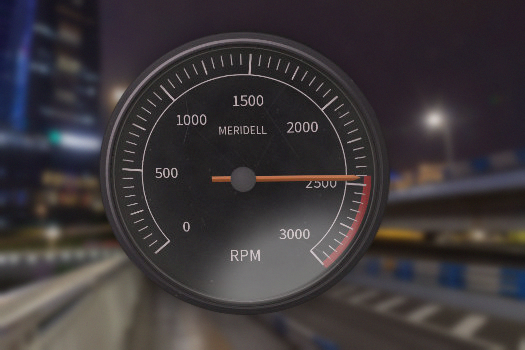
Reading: 2450,rpm
